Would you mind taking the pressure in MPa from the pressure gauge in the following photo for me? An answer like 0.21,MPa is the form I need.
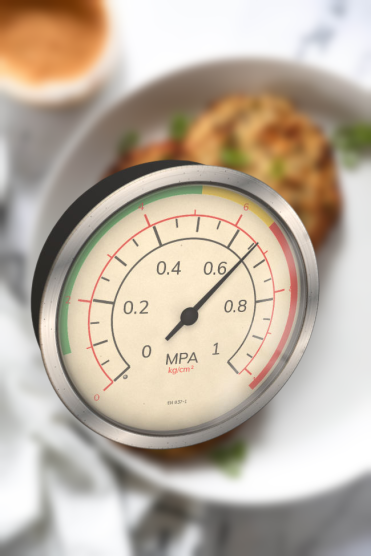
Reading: 0.65,MPa
